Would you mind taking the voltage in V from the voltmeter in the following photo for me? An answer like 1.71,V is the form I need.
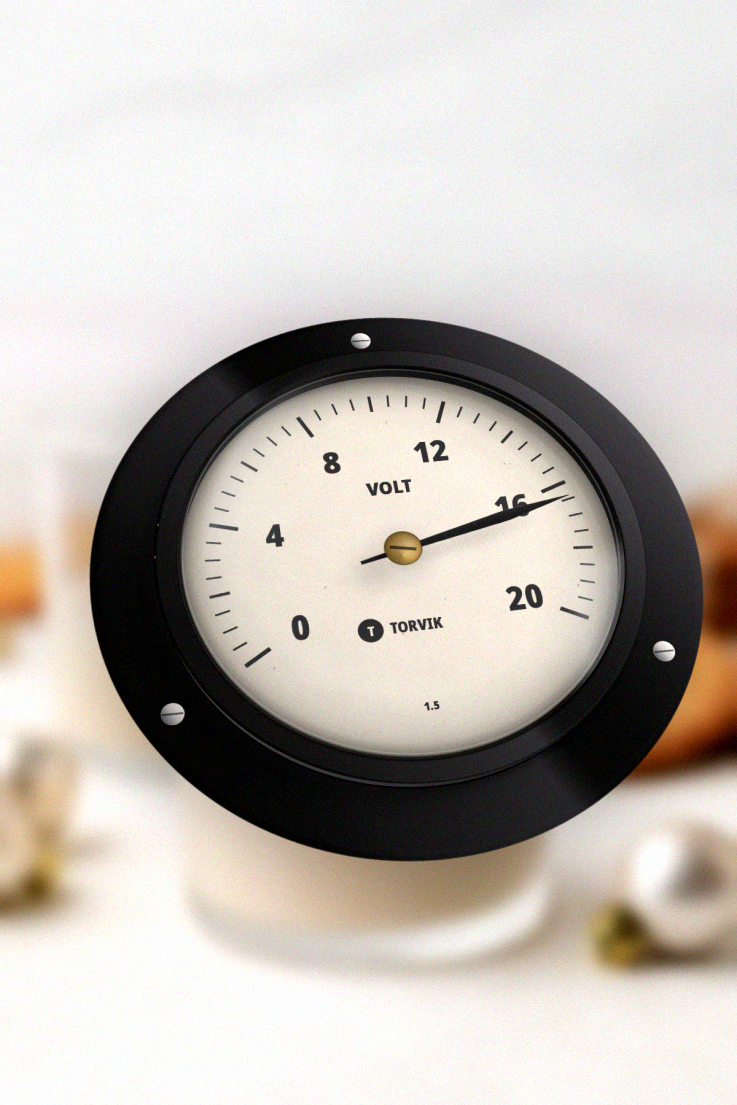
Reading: 16.5,V
